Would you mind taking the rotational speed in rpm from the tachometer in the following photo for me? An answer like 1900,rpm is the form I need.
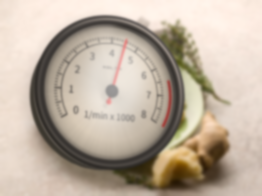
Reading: 4500,rpm
